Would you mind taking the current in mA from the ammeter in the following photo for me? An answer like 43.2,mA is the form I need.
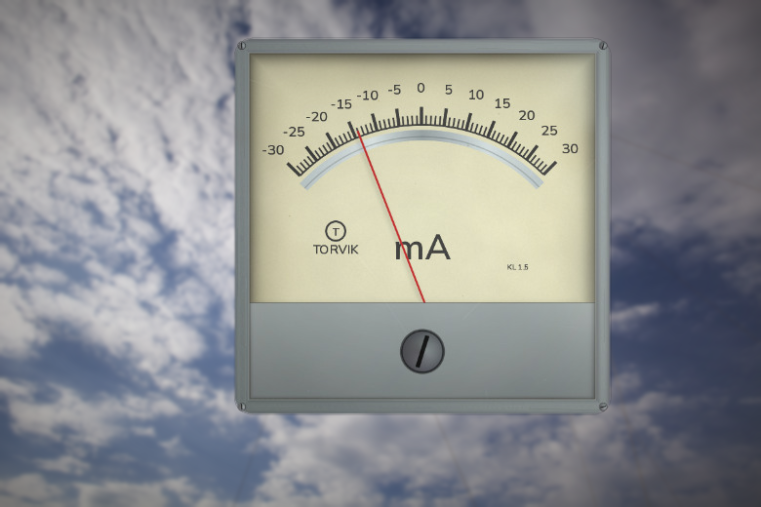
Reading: -14,mA
